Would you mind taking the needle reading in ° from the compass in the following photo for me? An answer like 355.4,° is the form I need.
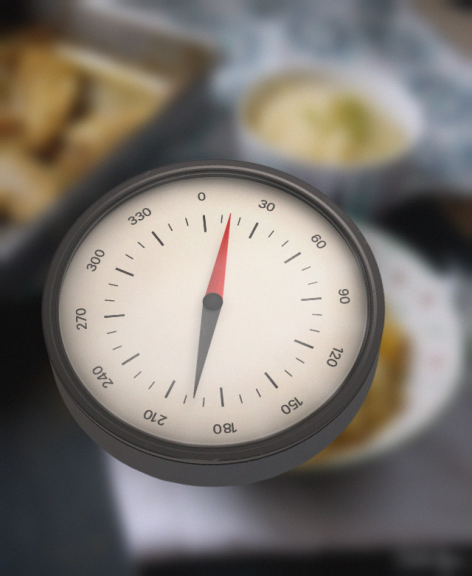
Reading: 15,°
